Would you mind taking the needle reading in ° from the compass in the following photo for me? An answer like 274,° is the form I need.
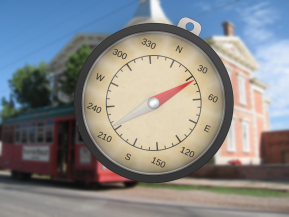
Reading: 35,°
